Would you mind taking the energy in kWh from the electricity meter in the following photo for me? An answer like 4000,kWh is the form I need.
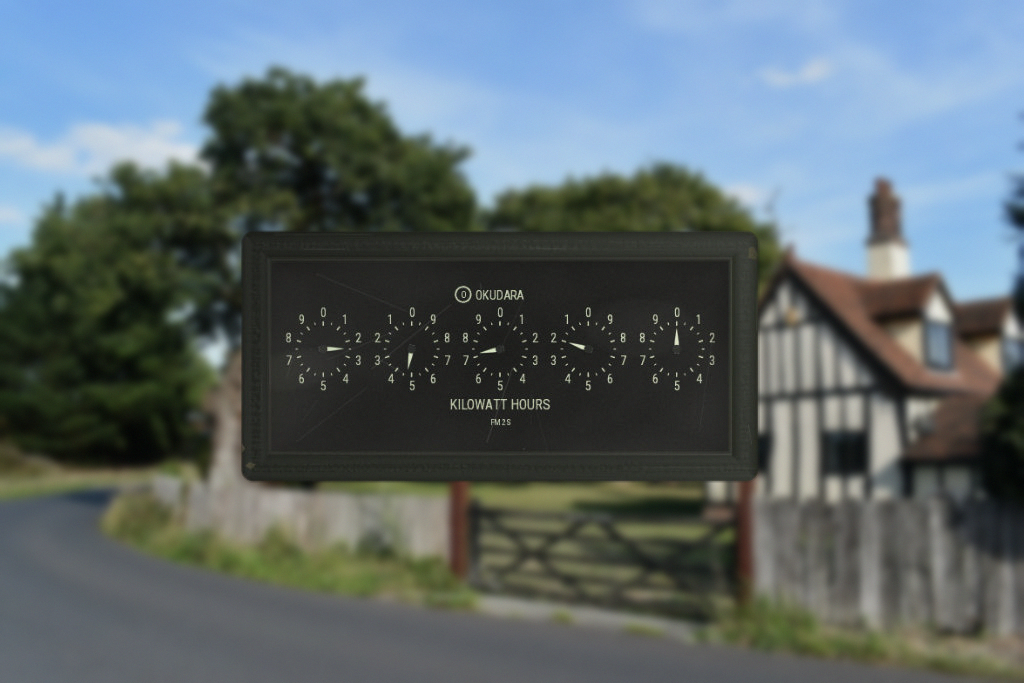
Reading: 24720,kWh
